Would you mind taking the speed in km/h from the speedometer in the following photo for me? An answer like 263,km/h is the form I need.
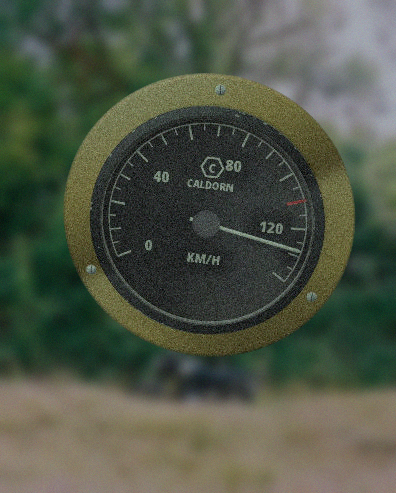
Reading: 127.5,km/h
